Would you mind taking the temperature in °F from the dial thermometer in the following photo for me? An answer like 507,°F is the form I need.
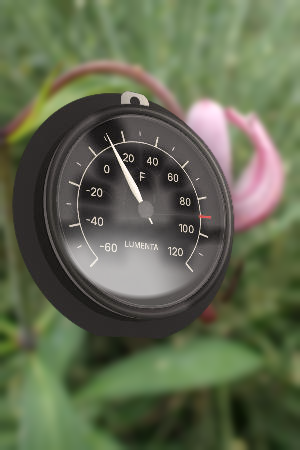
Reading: 10,°F
